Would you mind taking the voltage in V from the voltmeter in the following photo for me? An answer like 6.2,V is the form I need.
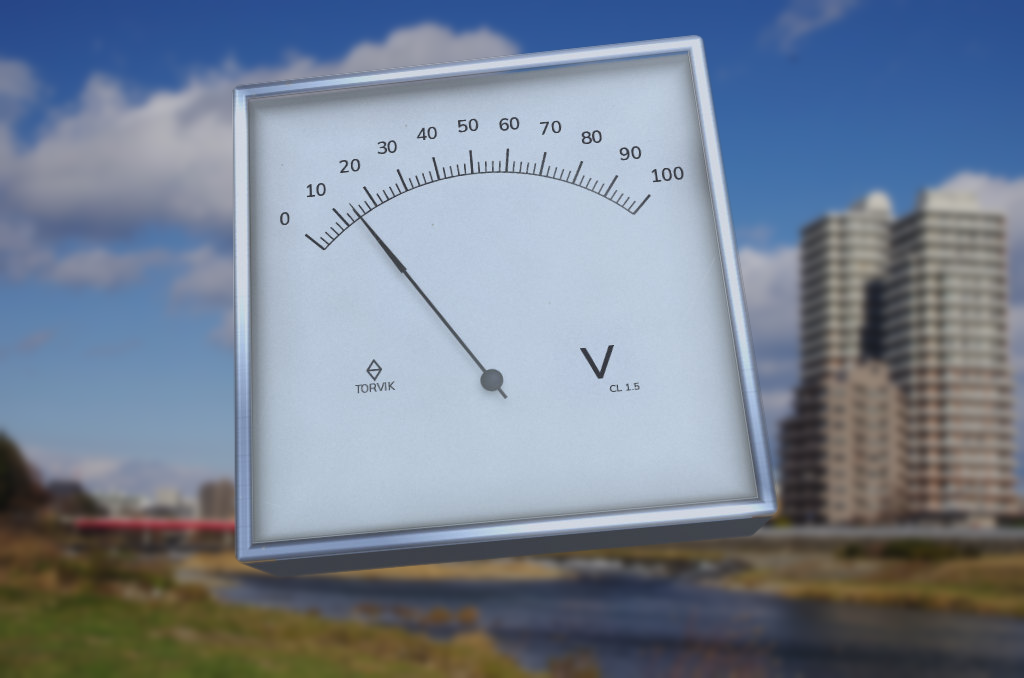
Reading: 14,V
